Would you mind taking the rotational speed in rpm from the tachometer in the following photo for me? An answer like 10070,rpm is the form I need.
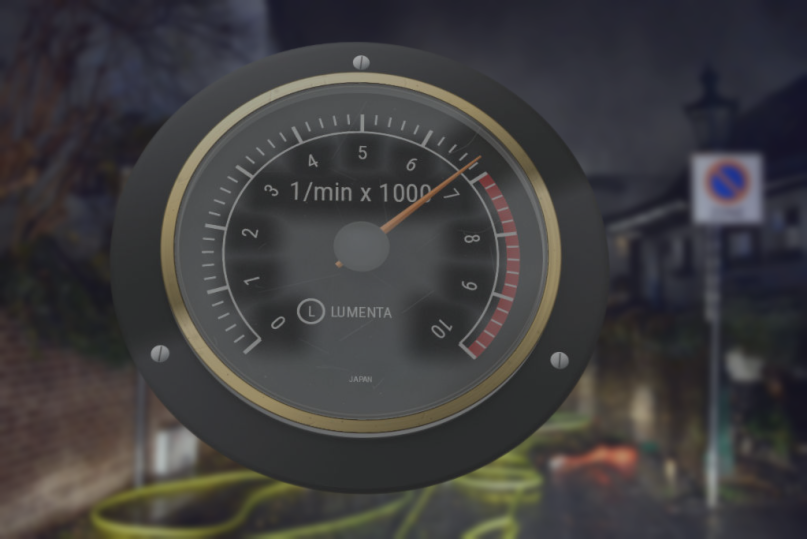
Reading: 6800,rpm
